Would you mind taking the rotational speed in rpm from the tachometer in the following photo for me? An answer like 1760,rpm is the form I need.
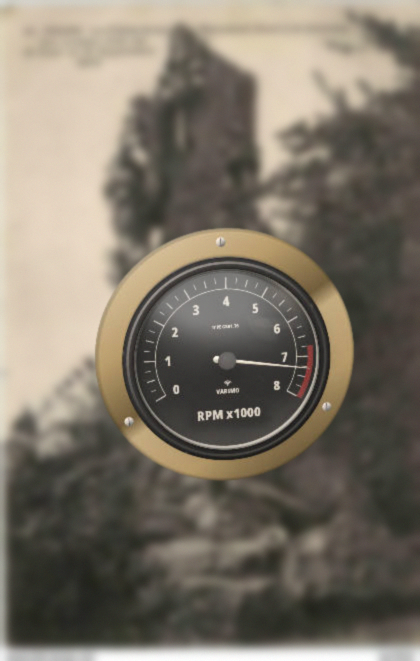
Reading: 7250,rpm
